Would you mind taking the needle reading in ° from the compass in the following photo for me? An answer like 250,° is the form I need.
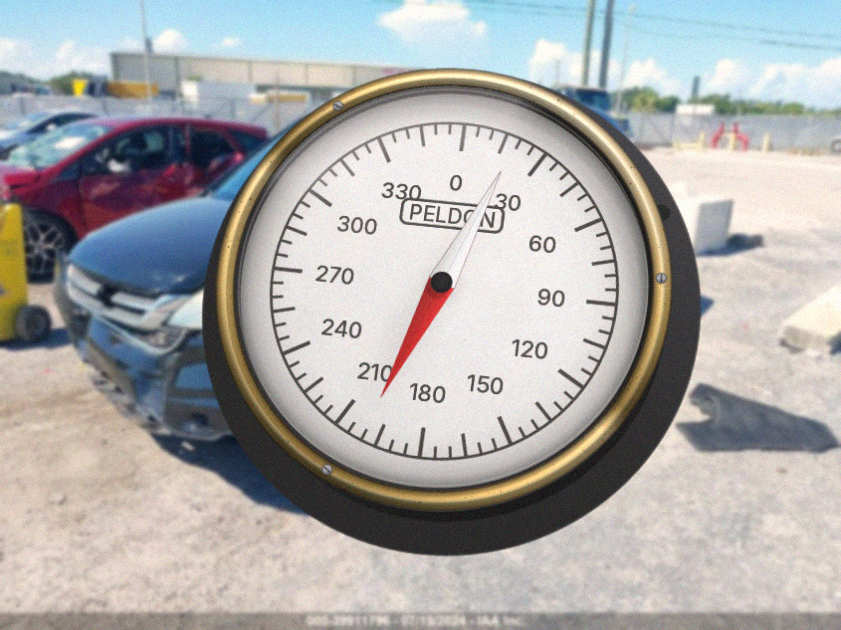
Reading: 200,°
